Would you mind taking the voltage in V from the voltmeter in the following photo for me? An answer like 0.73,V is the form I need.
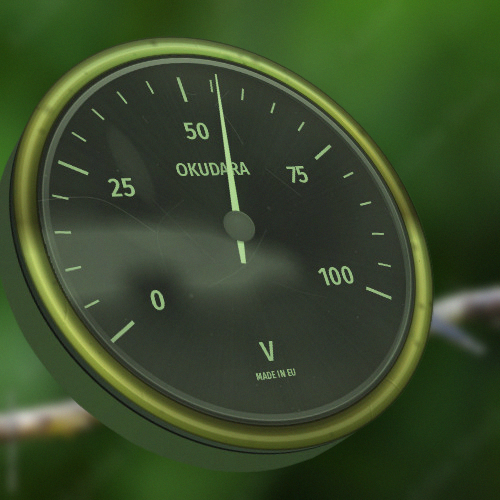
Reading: 55,V
